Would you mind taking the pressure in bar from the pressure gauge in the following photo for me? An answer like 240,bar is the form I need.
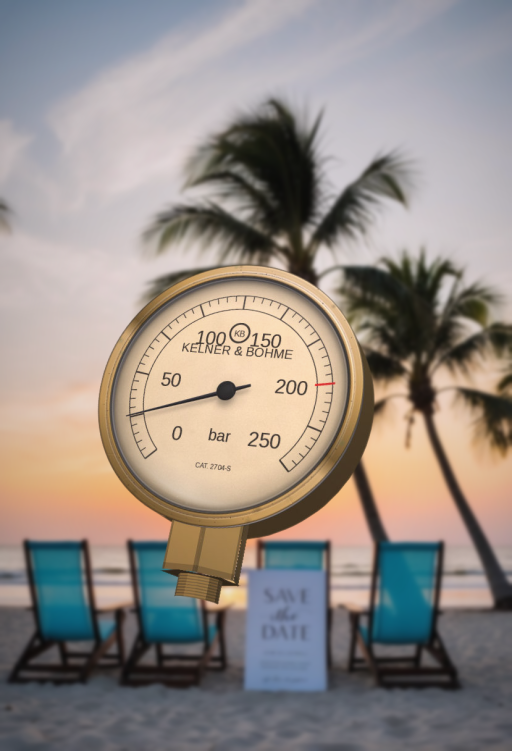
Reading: 25,bar
